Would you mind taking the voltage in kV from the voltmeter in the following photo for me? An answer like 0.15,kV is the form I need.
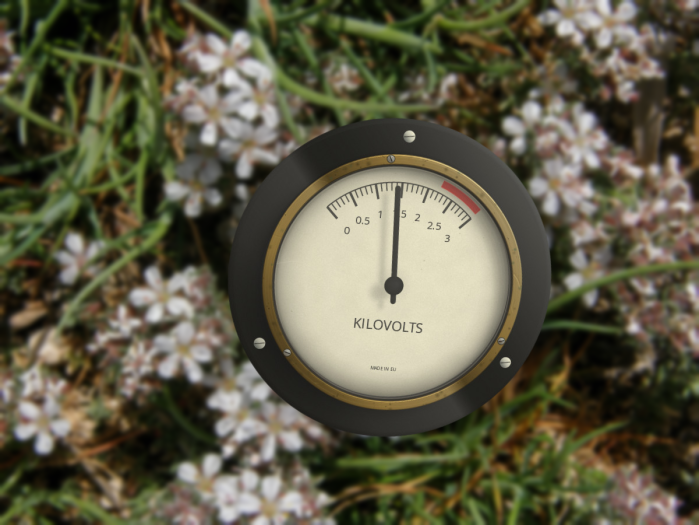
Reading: 1.4,kV
